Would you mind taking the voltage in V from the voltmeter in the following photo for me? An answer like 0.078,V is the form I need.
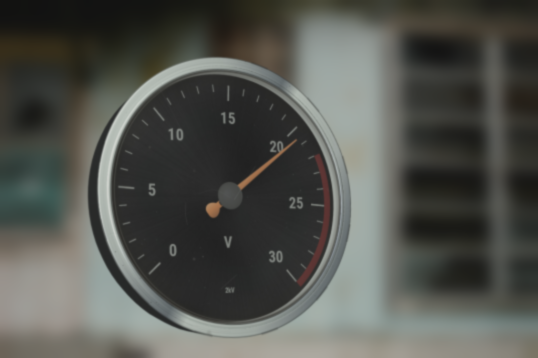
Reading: 20.5,V
